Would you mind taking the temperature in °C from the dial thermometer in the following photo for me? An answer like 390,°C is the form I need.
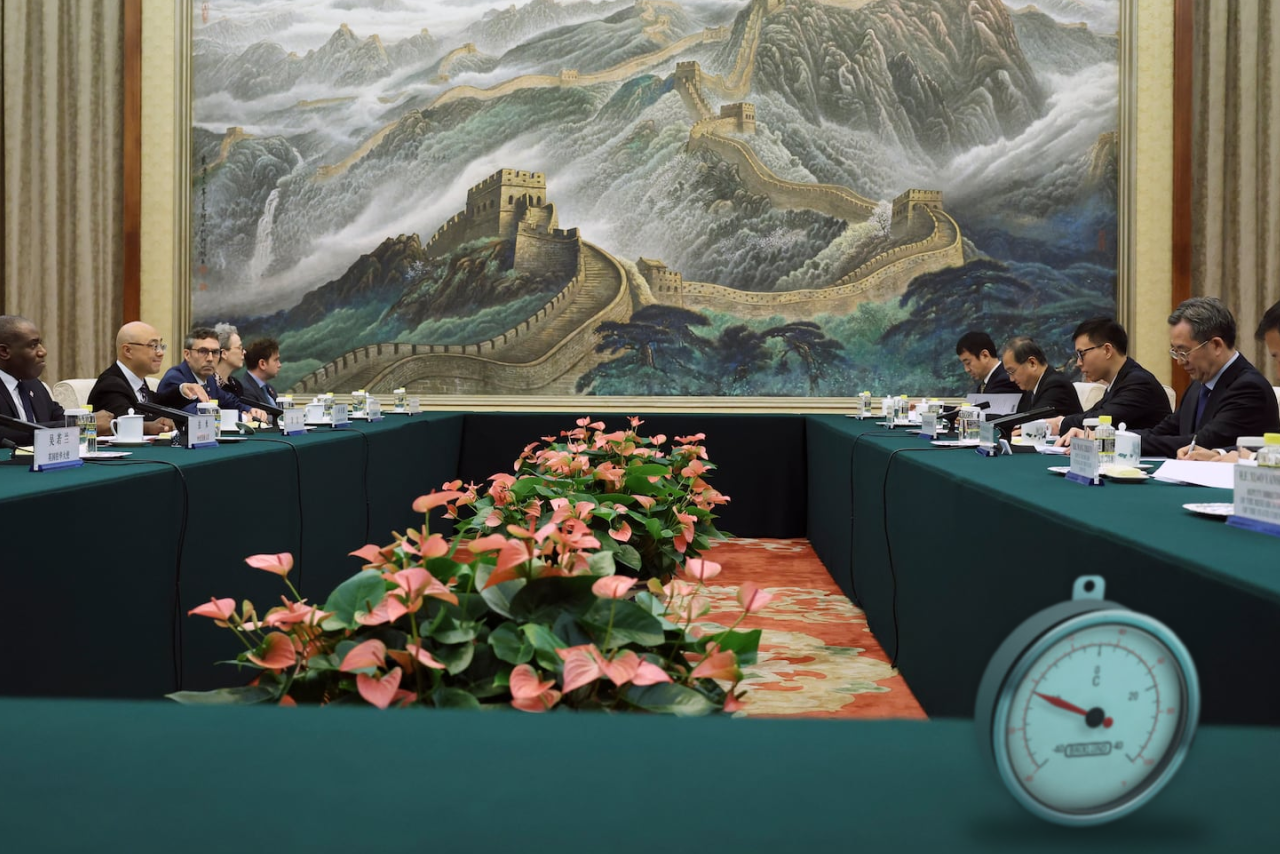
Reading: -20,°C
